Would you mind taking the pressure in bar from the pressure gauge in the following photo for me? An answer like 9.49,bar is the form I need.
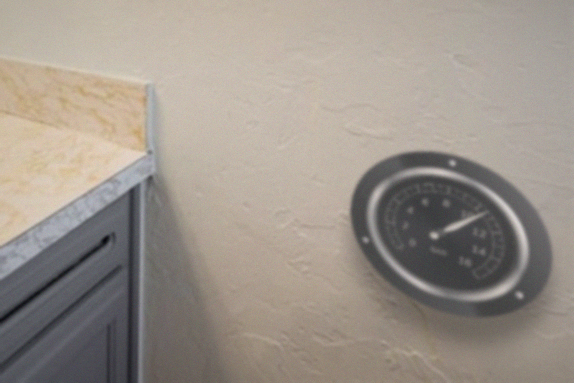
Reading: 10.5,bar
